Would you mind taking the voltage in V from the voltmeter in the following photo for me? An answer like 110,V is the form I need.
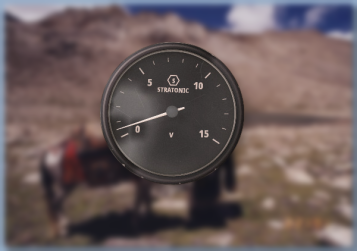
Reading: 0.5,V
